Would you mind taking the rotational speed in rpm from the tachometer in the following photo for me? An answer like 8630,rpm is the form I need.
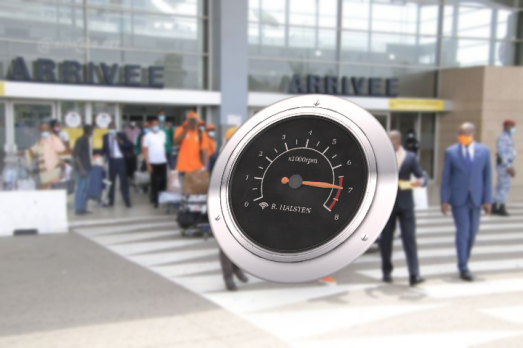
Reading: 7000,rpm
